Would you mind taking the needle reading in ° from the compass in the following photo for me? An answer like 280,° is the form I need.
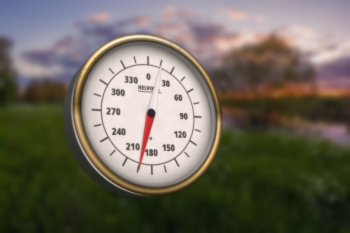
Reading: 195,°
